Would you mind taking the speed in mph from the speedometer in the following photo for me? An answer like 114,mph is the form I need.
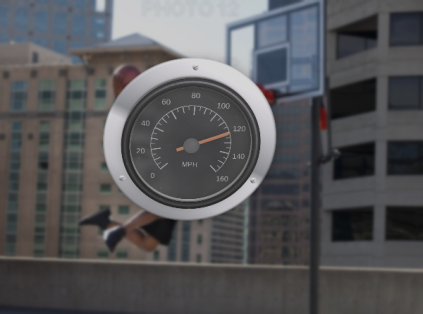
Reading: 120,mph
